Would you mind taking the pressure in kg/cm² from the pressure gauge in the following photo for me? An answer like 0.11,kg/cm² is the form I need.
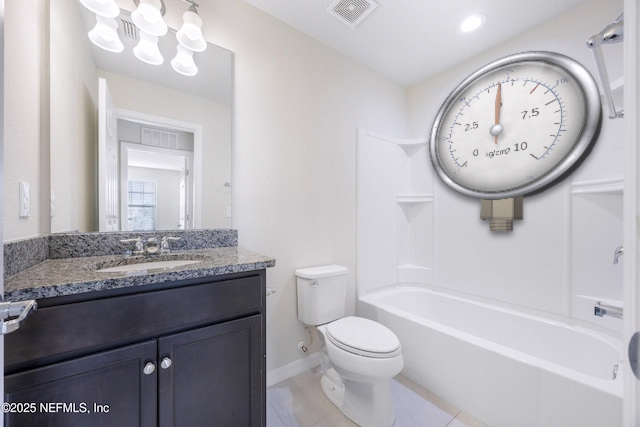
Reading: 5,kg/cm²
